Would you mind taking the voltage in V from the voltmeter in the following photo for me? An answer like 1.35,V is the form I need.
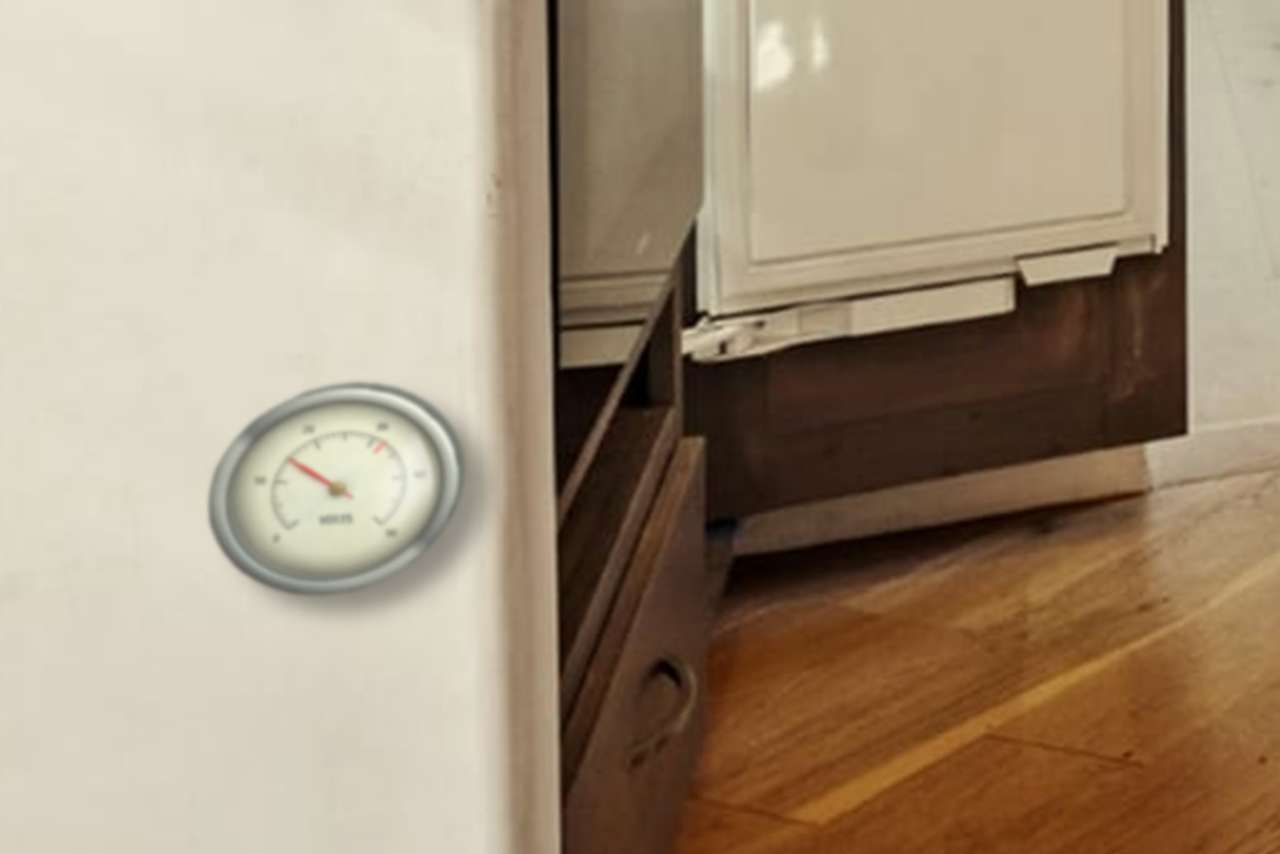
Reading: 15,V
